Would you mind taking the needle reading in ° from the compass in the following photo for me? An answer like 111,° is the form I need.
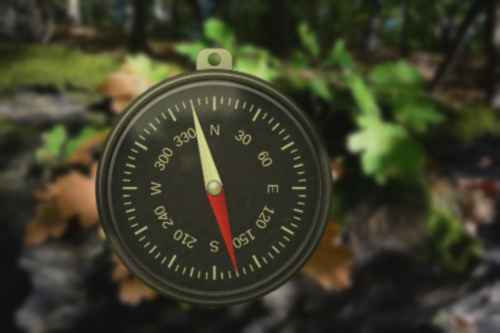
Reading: 165,°
